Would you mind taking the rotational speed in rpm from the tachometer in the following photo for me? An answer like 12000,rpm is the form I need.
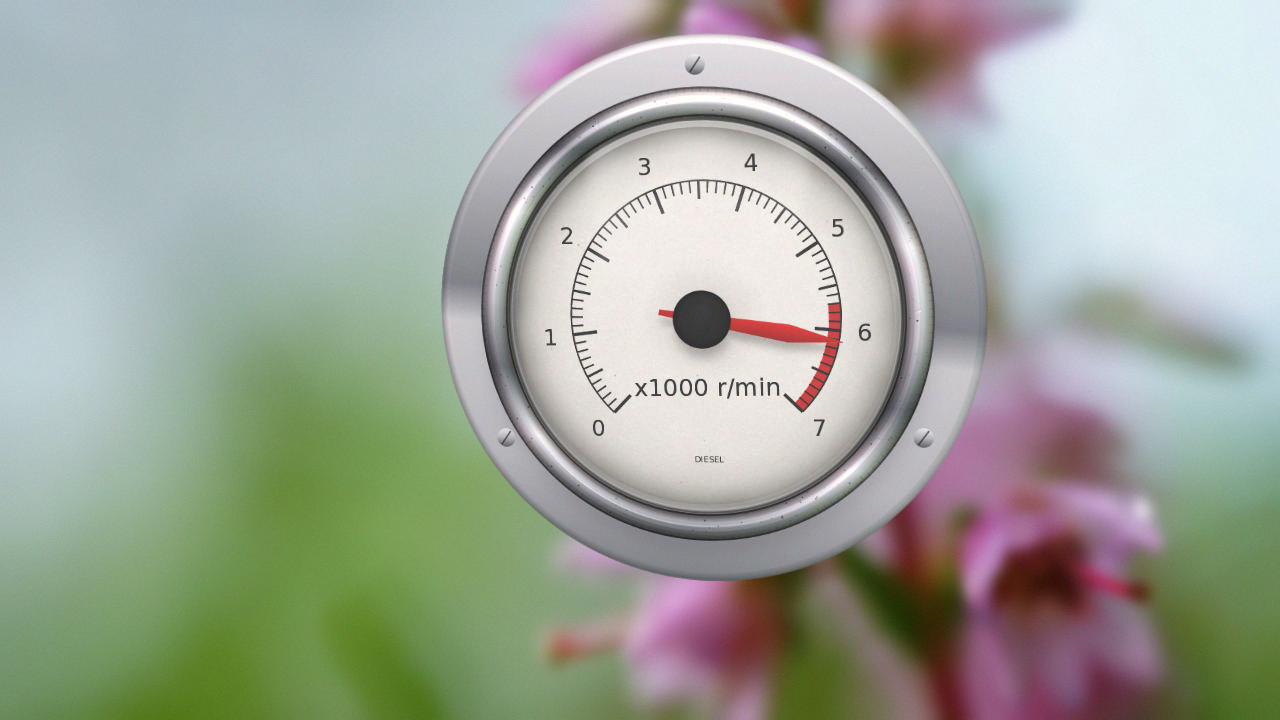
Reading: 6100,rpm
